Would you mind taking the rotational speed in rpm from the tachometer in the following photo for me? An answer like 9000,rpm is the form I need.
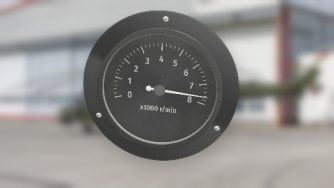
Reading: 7600,rpm
